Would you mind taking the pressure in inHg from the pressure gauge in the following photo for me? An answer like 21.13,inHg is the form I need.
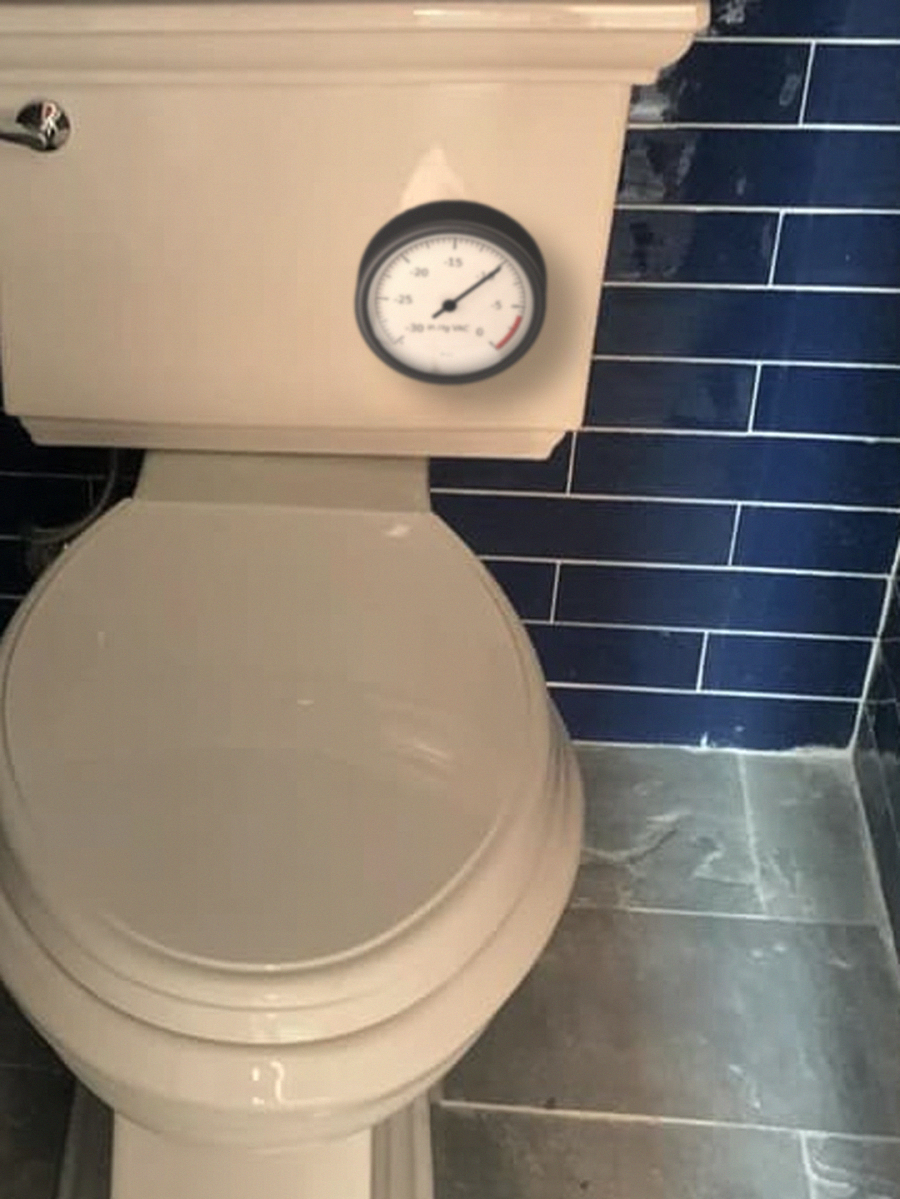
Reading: -10,inHg
